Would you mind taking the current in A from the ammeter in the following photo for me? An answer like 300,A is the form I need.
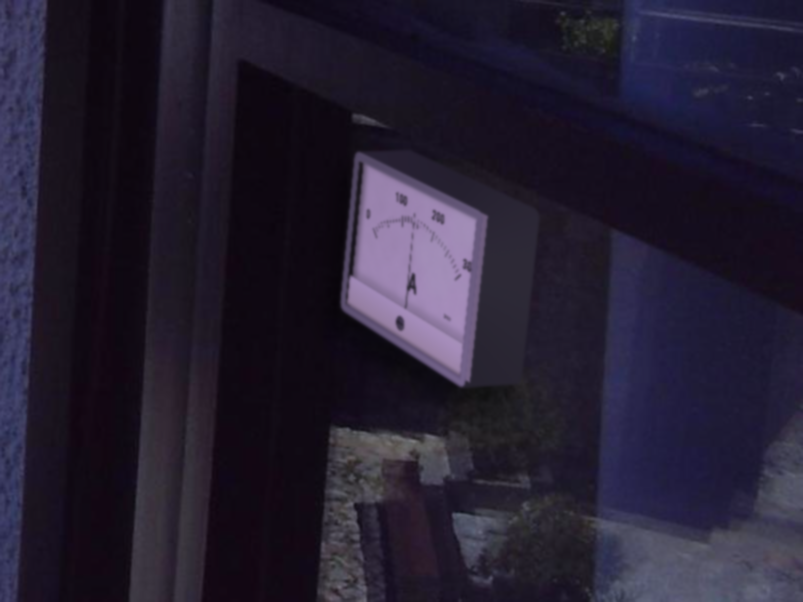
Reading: 150,A
